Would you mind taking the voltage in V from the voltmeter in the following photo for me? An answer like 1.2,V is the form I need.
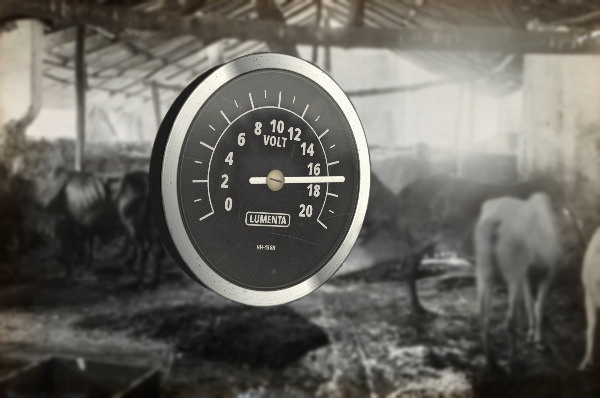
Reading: 17,V
